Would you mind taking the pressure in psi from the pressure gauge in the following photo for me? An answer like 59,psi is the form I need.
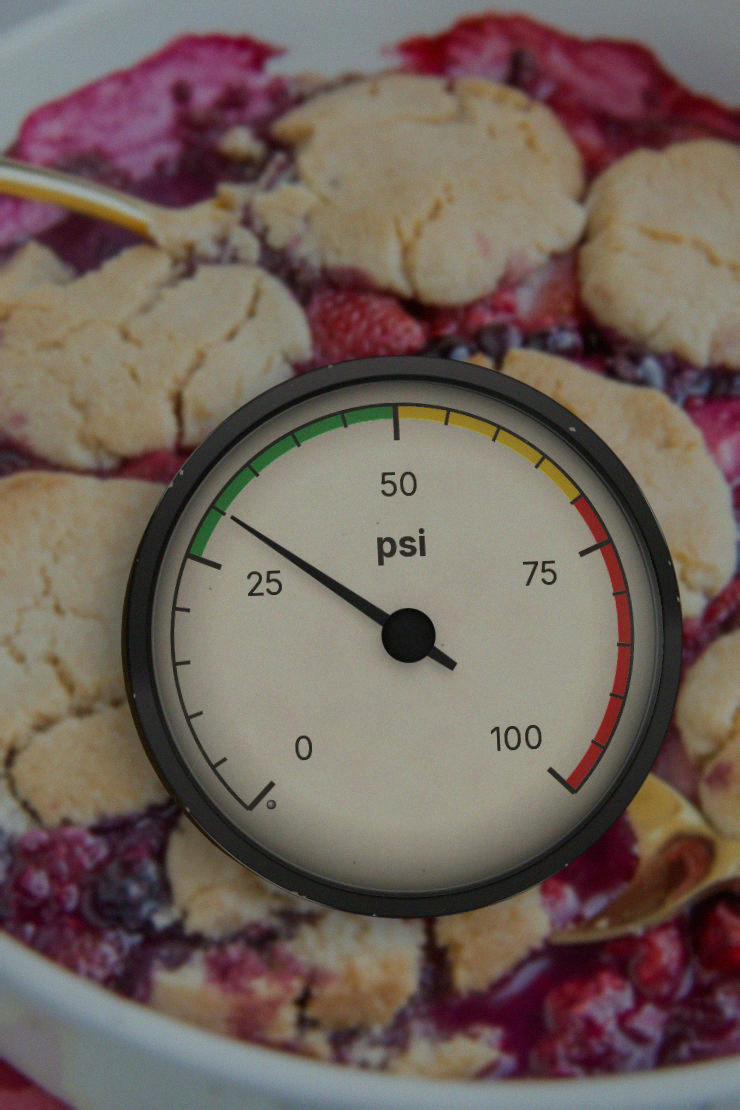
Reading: 30,psi
